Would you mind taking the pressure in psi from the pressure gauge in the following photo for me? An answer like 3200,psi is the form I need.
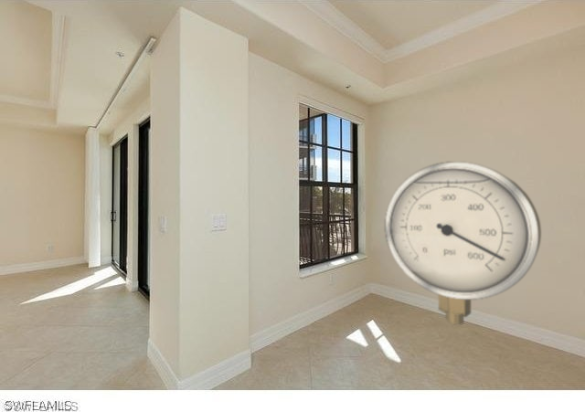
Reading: 560,psi
